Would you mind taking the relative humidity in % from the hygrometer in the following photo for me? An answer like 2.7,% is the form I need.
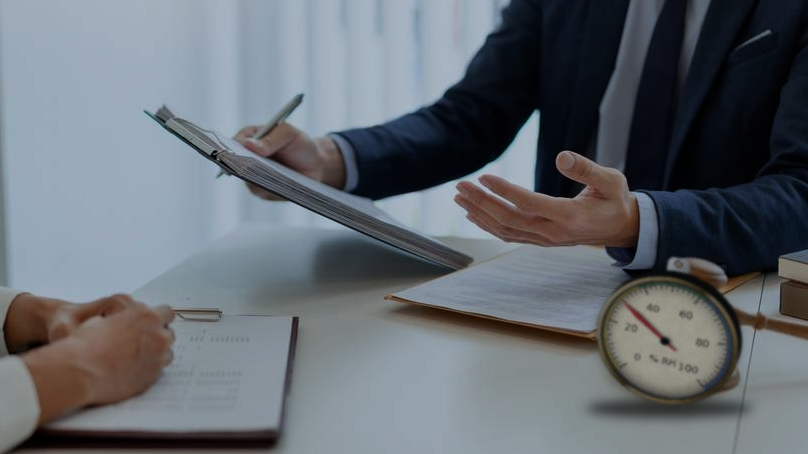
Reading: 30,%
